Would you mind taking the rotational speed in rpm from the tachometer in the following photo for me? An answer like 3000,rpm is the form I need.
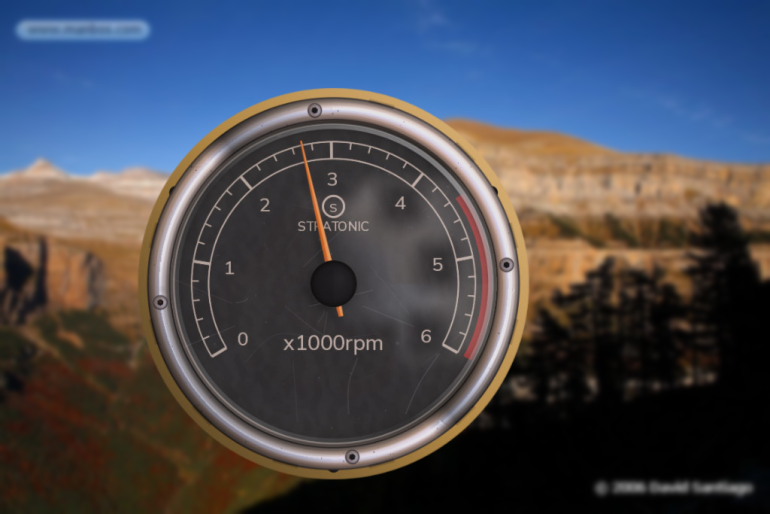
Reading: 2700,rpm
